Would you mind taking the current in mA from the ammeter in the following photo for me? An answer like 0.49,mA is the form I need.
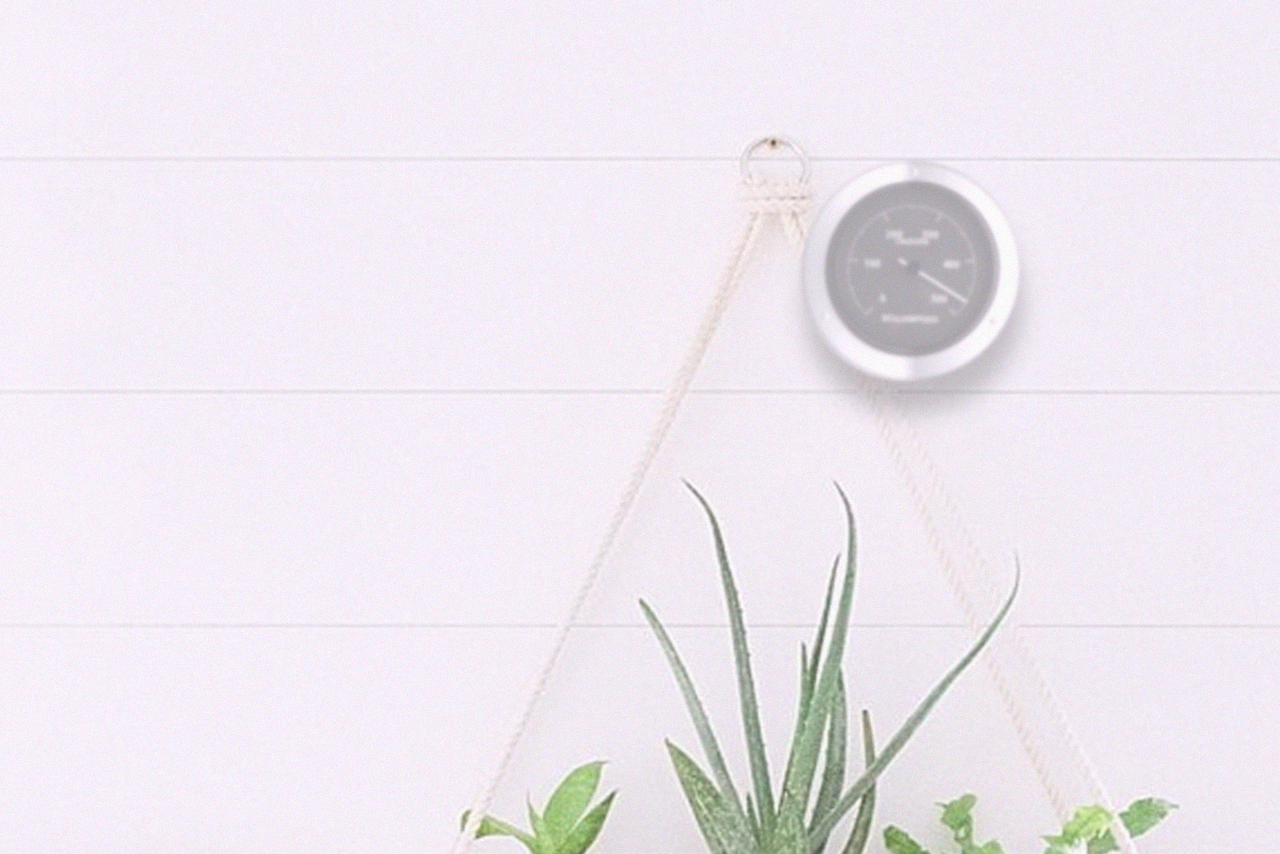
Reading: 475,mA
